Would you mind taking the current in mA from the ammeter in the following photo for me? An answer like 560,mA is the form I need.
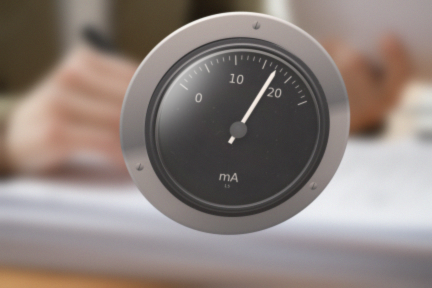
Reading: 17,mA
